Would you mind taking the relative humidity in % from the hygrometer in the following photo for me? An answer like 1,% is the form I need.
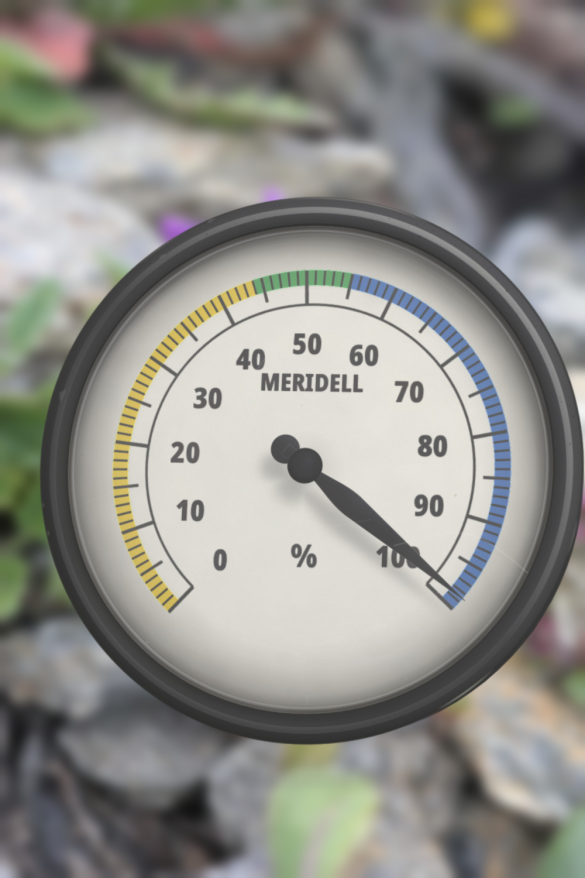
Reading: 98.5,%
